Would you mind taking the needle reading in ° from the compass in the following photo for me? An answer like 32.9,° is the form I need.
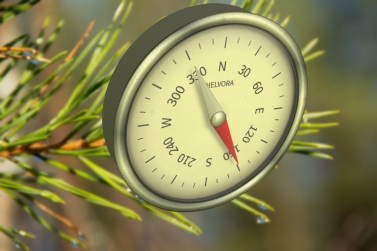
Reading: 150,°
